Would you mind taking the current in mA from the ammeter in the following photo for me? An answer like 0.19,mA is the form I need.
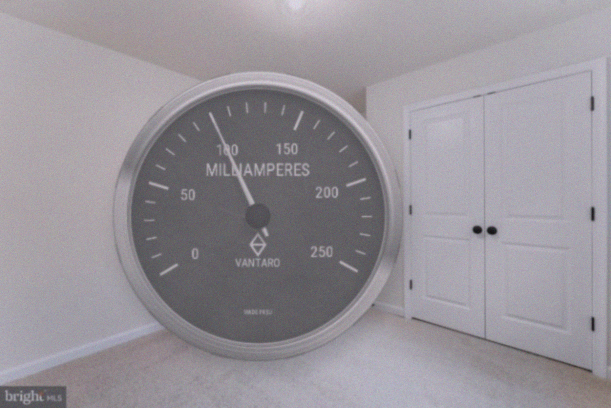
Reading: 100,mA
